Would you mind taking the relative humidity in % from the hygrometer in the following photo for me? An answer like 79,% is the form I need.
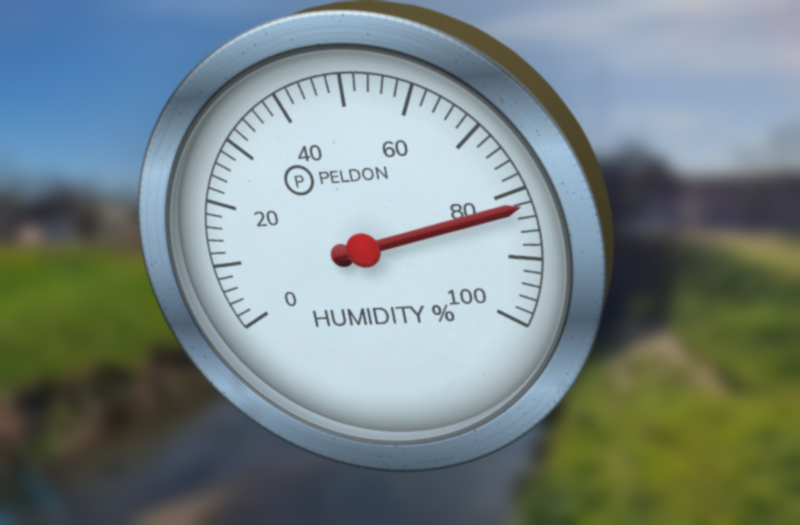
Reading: 82,%
